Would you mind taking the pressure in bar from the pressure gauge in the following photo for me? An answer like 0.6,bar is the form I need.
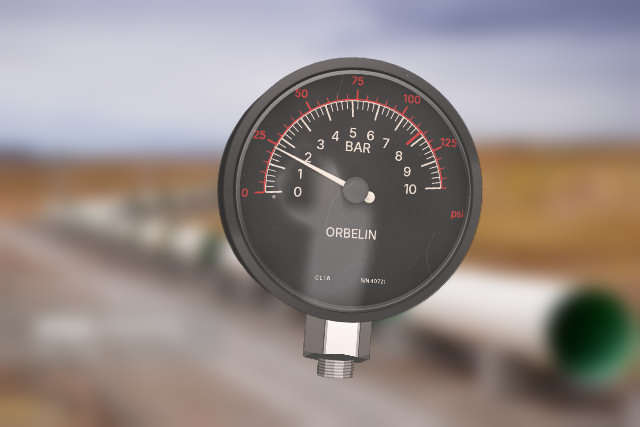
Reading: 1.6,bar
